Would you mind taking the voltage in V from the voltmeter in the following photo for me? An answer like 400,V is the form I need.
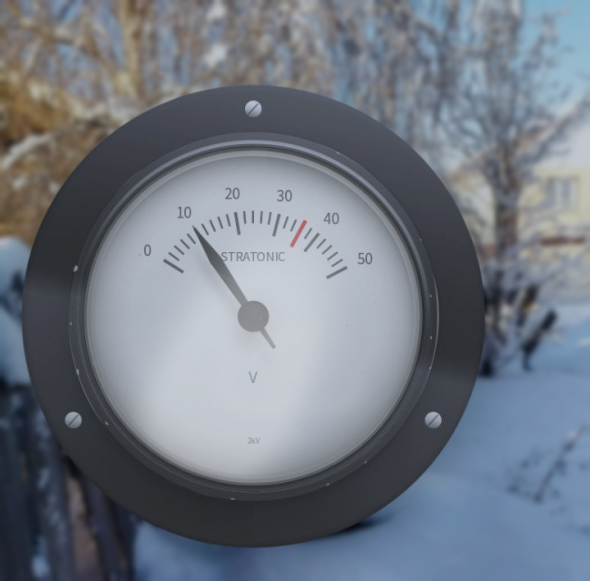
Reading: 10,V
